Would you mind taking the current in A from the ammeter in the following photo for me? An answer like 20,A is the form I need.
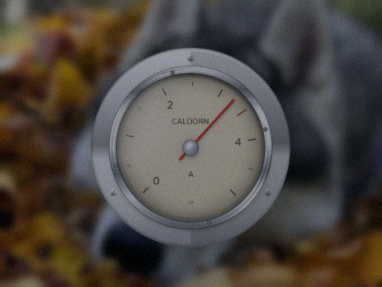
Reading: 3.25,A
